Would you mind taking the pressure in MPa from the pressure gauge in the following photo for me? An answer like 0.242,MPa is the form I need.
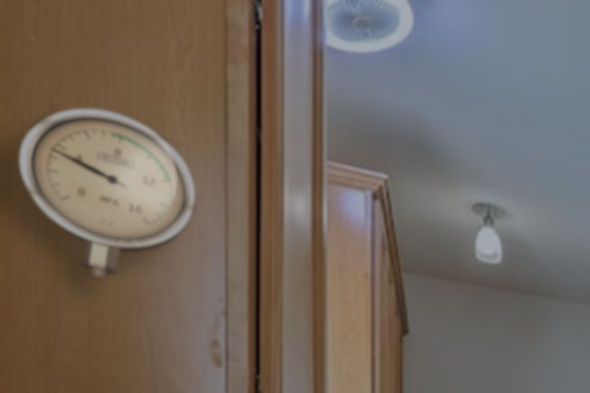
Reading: 3.5,MPa
